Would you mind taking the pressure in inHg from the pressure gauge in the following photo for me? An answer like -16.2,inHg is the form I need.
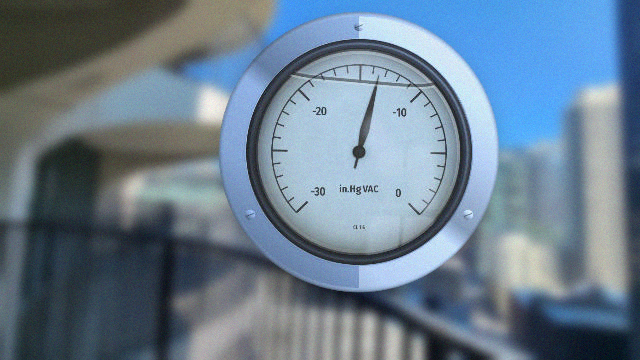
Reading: -13.5,inHg
